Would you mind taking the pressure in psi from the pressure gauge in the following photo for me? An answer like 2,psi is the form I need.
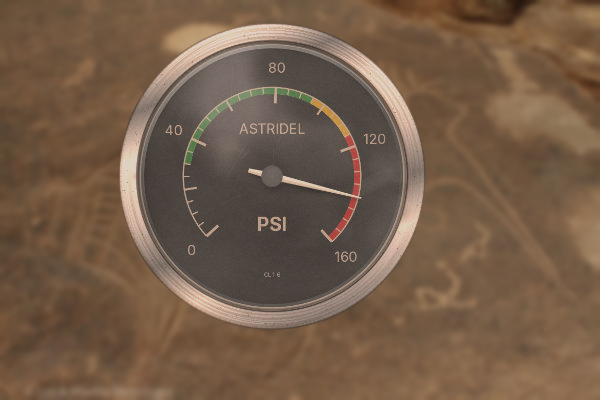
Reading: 140,psi
